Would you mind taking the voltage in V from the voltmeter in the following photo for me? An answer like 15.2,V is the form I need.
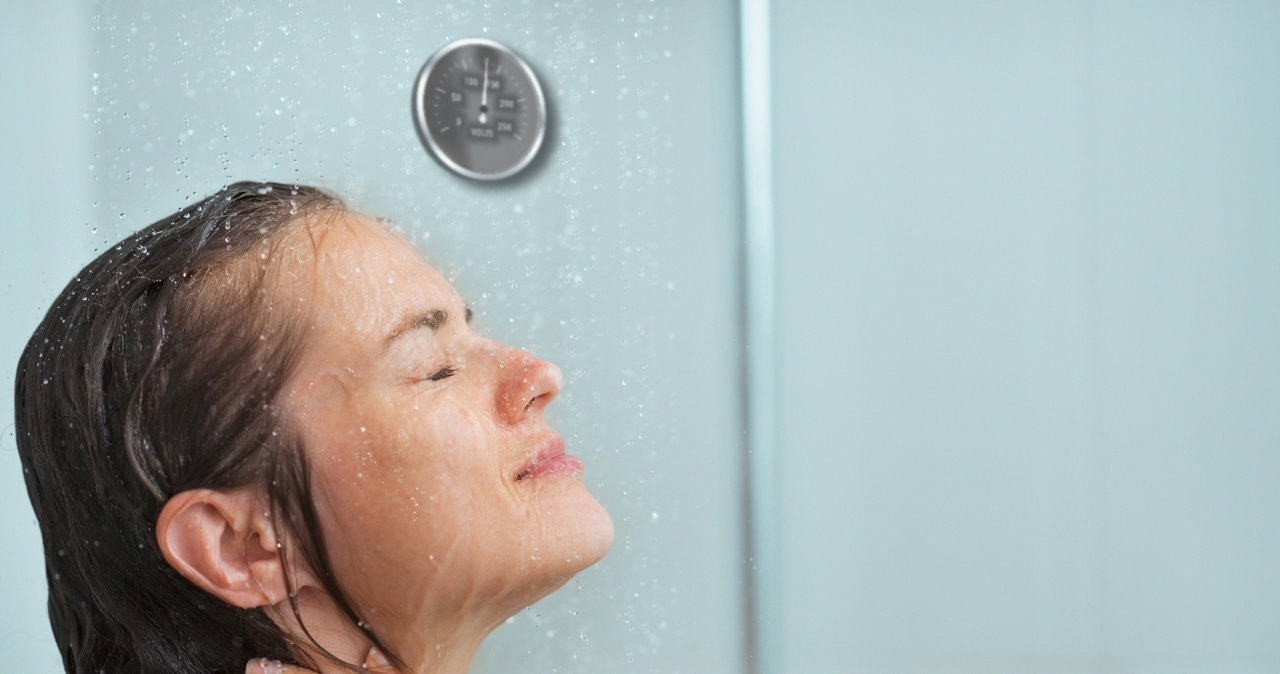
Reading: 130,V
